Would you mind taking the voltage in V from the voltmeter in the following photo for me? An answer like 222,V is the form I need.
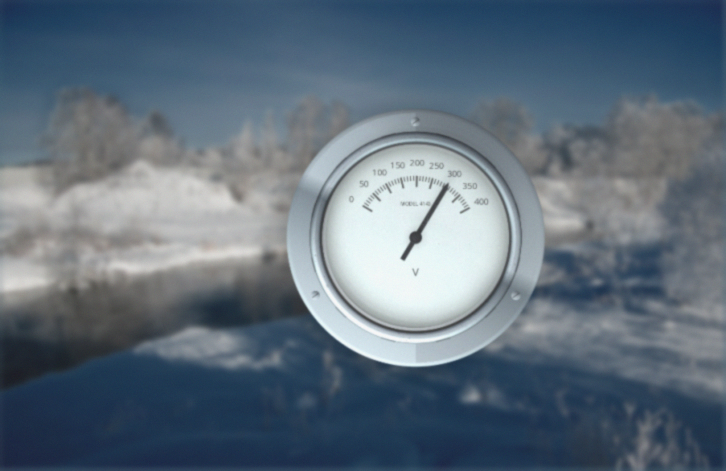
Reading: 300,V
